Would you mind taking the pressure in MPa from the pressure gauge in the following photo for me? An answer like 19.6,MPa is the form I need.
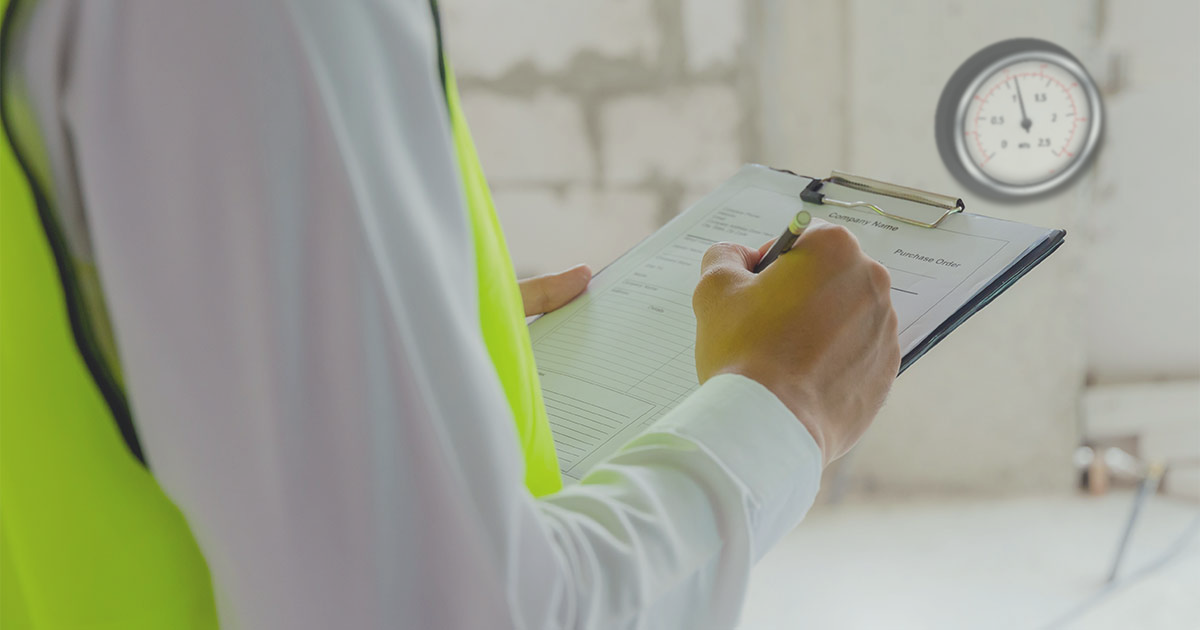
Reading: 1.1,MPa
